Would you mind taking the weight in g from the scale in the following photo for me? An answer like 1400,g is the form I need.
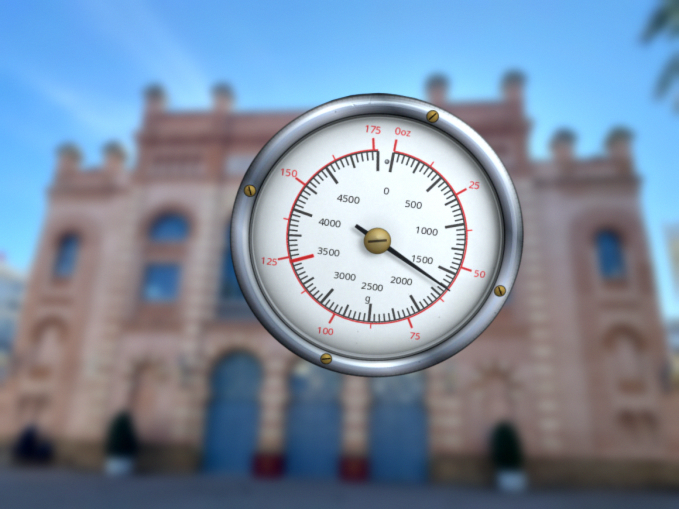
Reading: 1650,g
